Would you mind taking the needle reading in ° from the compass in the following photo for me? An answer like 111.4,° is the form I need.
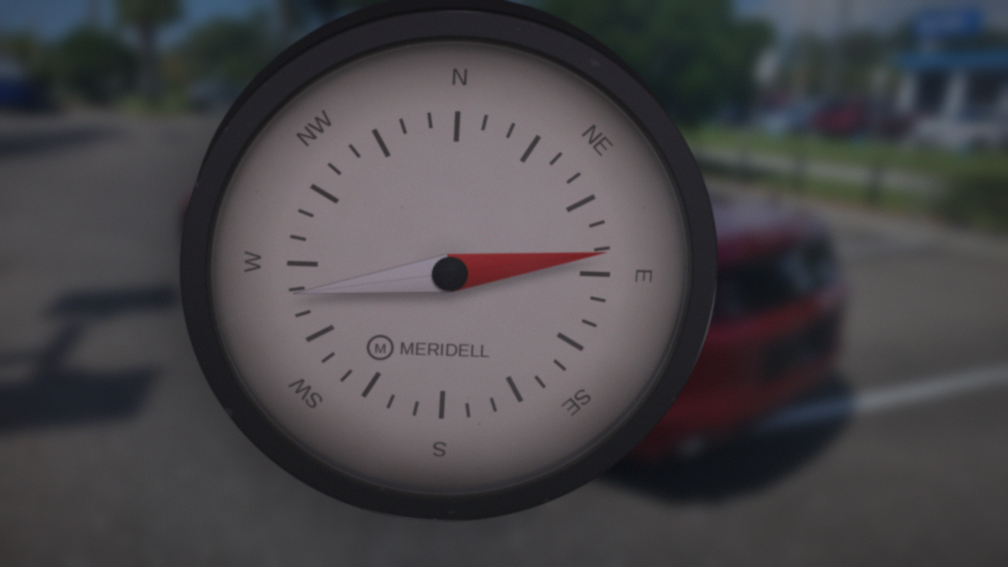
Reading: 80,°
